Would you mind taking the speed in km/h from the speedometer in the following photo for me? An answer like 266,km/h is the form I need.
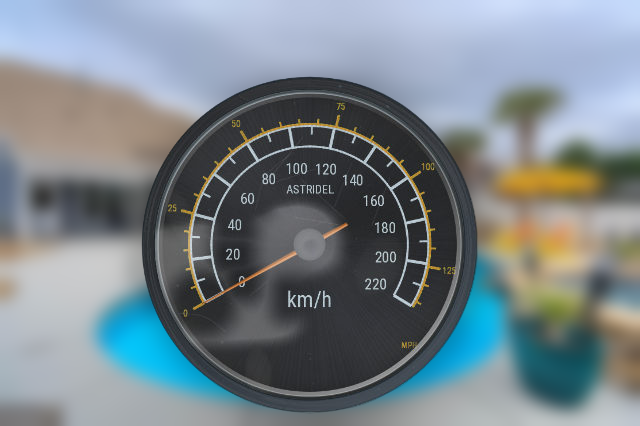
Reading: 0,km/h
